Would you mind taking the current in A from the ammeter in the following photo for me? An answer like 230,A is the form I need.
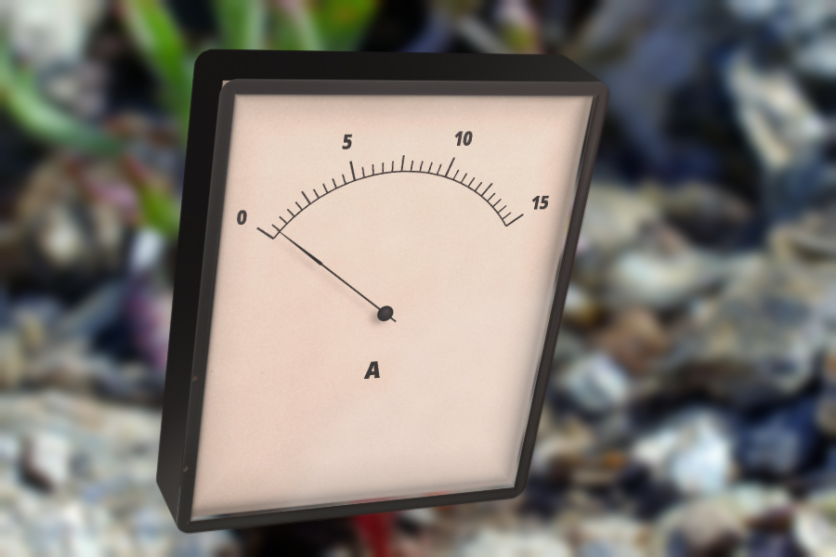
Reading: 0.5,A
